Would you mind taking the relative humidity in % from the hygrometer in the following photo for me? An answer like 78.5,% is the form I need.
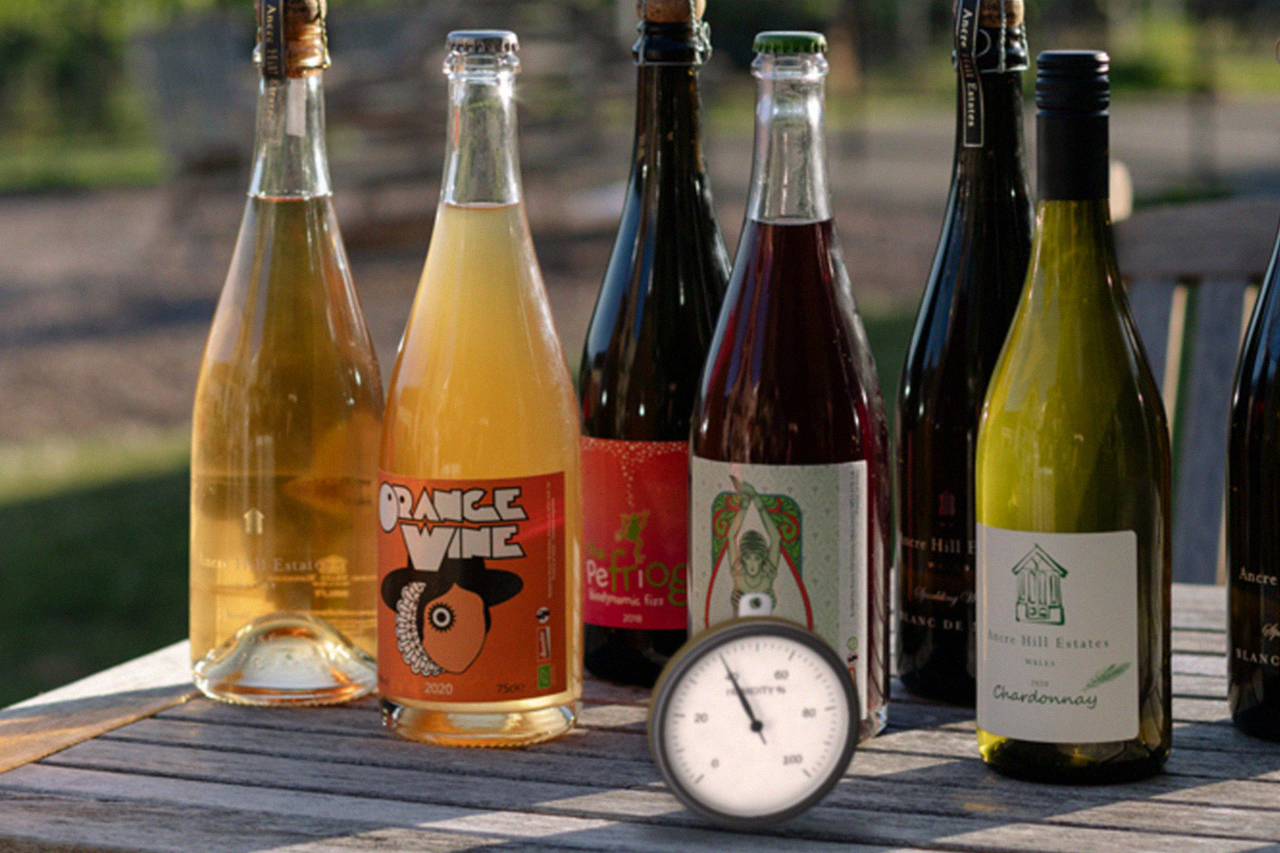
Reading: 40,%
